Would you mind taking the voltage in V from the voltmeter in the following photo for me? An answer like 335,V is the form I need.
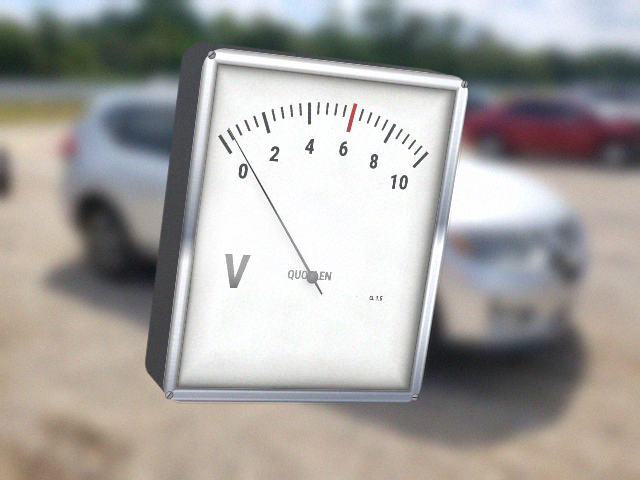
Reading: 0.4,V
